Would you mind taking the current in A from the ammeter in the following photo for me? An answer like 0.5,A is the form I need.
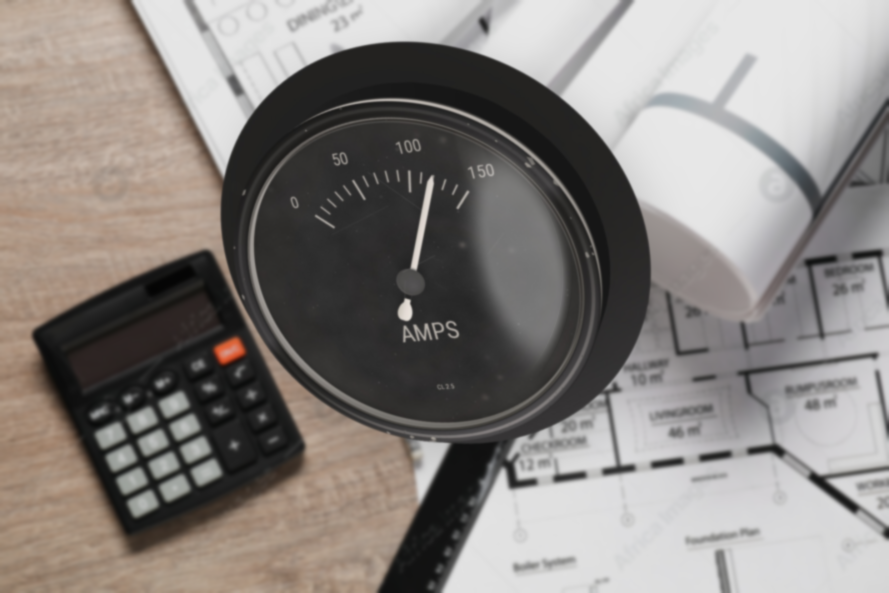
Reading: 120,A
